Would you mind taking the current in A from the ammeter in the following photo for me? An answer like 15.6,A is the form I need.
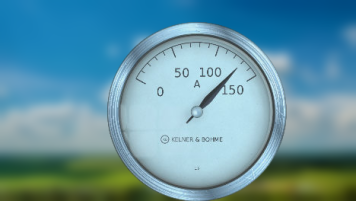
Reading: 130,A
